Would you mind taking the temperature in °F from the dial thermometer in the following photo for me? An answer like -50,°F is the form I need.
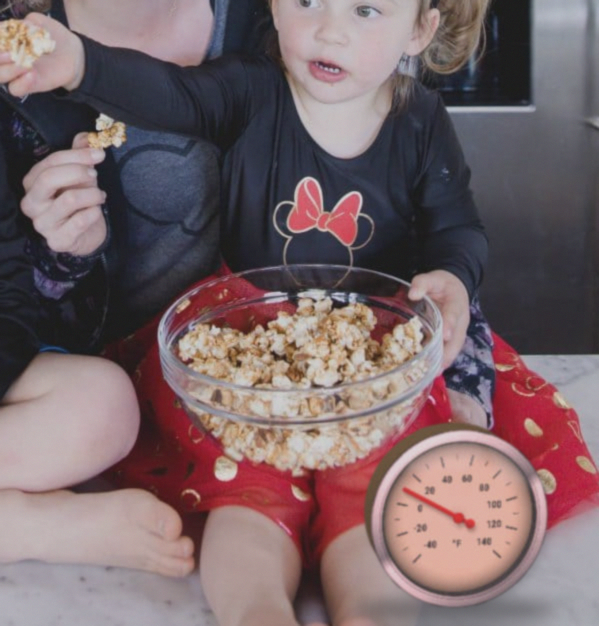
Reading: 10,°F
